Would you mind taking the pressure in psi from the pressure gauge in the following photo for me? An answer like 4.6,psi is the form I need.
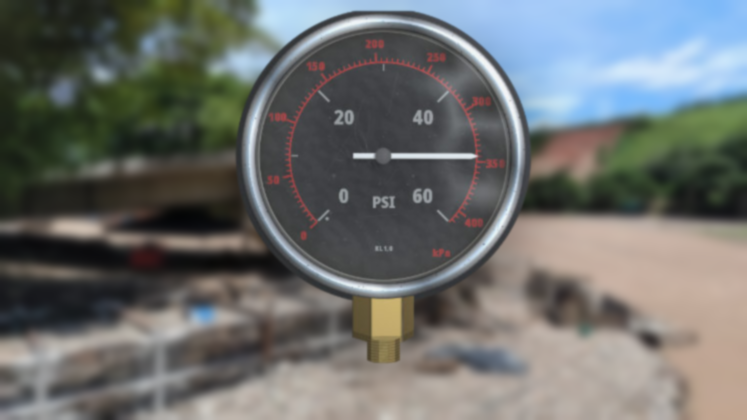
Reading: 50,psi
